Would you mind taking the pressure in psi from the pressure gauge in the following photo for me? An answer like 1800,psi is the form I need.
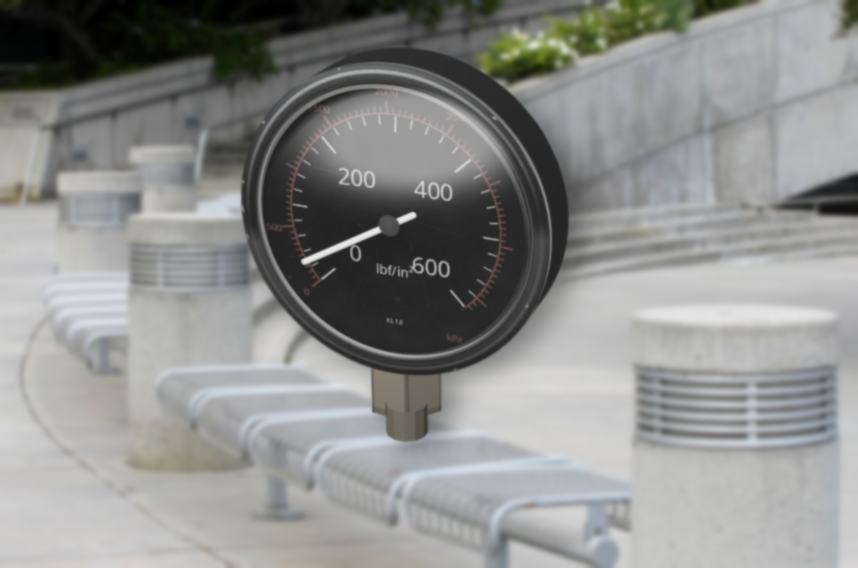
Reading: 30,psi
